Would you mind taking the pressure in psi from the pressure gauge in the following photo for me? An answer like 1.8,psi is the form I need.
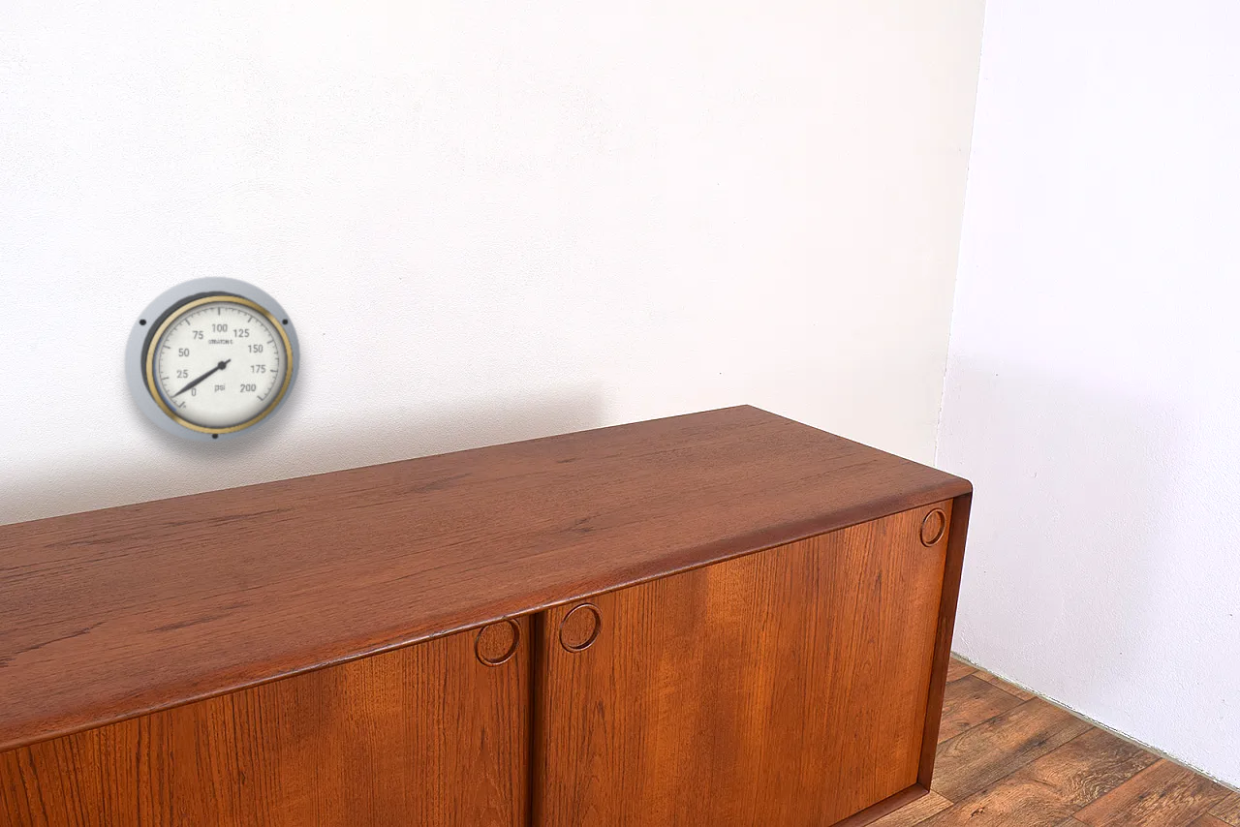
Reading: 10,psi
